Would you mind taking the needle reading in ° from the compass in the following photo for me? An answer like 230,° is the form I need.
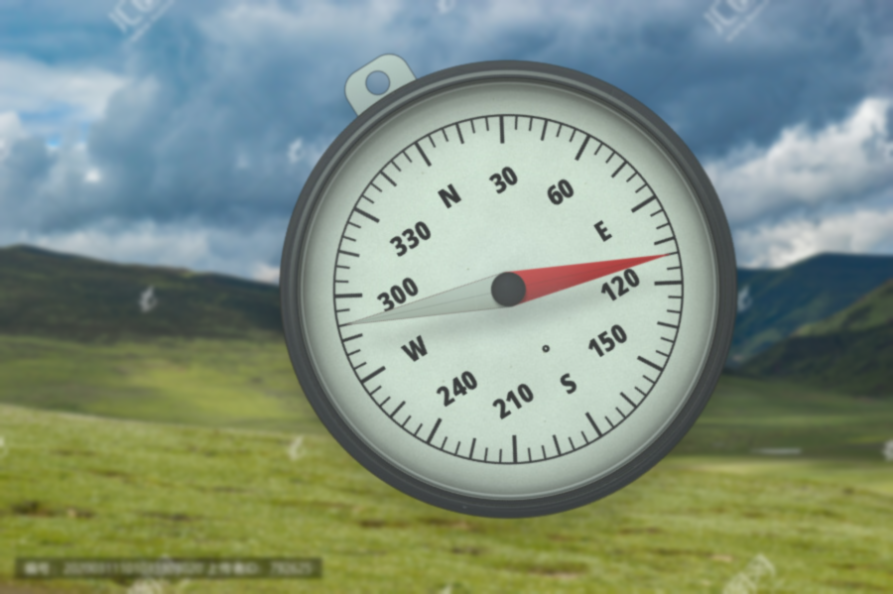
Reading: 110,°
